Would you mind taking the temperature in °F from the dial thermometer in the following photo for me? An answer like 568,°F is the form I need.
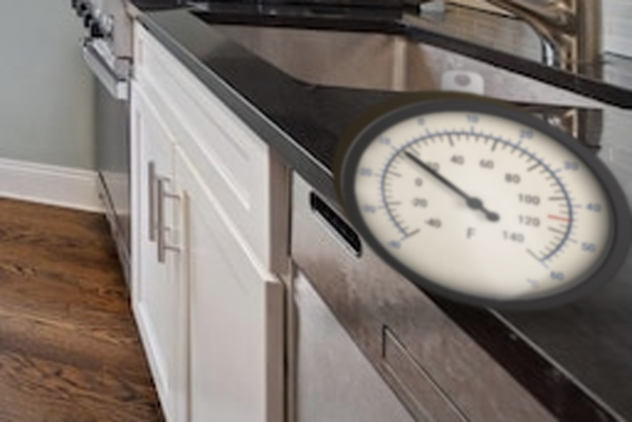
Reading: 16,°F
